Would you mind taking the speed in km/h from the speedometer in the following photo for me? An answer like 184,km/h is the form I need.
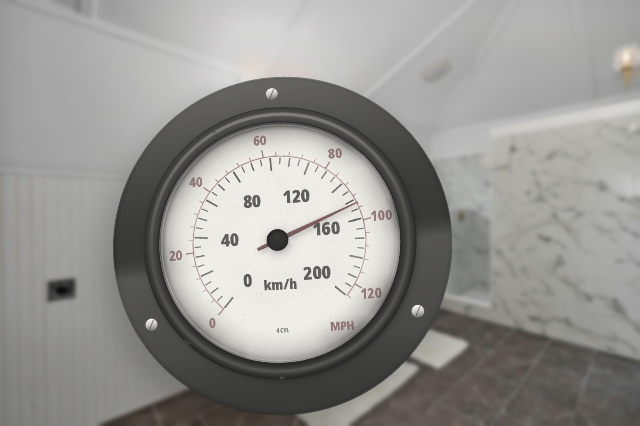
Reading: 152.5,km/h
